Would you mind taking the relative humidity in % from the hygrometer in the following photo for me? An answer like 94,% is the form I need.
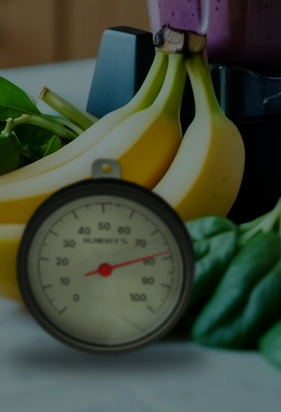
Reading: 77.5,%
